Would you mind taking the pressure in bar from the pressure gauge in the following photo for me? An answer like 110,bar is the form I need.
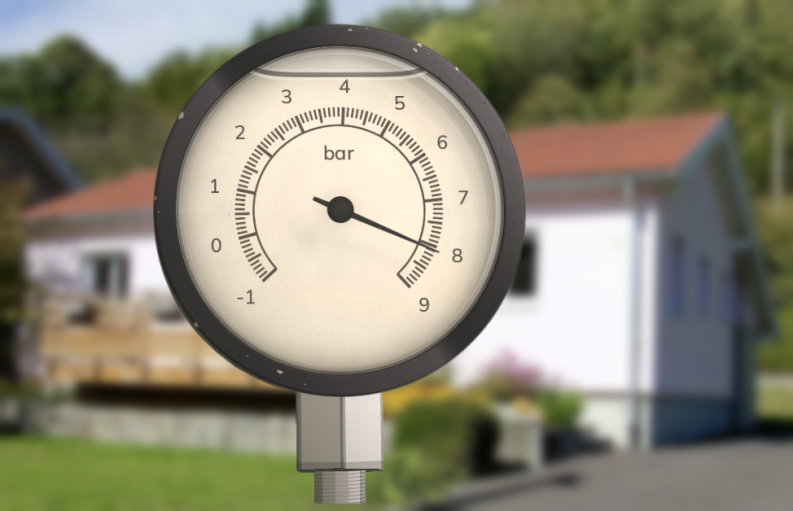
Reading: 8.1,bar
